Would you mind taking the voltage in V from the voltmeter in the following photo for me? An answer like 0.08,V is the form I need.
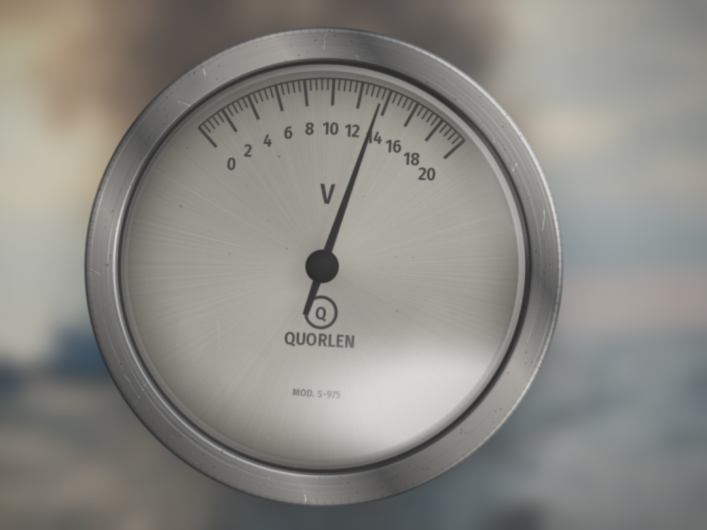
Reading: 13.6,V
